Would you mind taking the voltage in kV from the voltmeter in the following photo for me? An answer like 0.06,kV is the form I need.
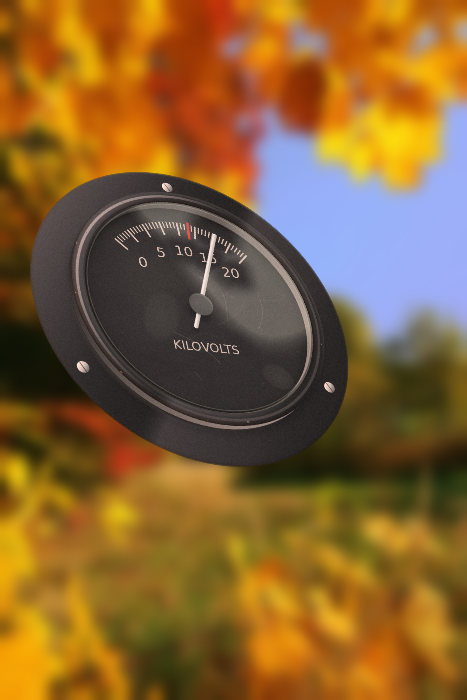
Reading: 15,kV
